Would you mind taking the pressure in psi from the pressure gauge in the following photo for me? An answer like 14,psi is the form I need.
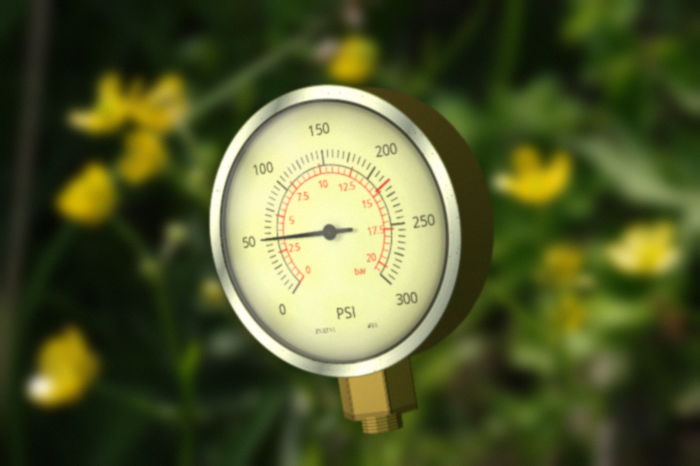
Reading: 50,psi
